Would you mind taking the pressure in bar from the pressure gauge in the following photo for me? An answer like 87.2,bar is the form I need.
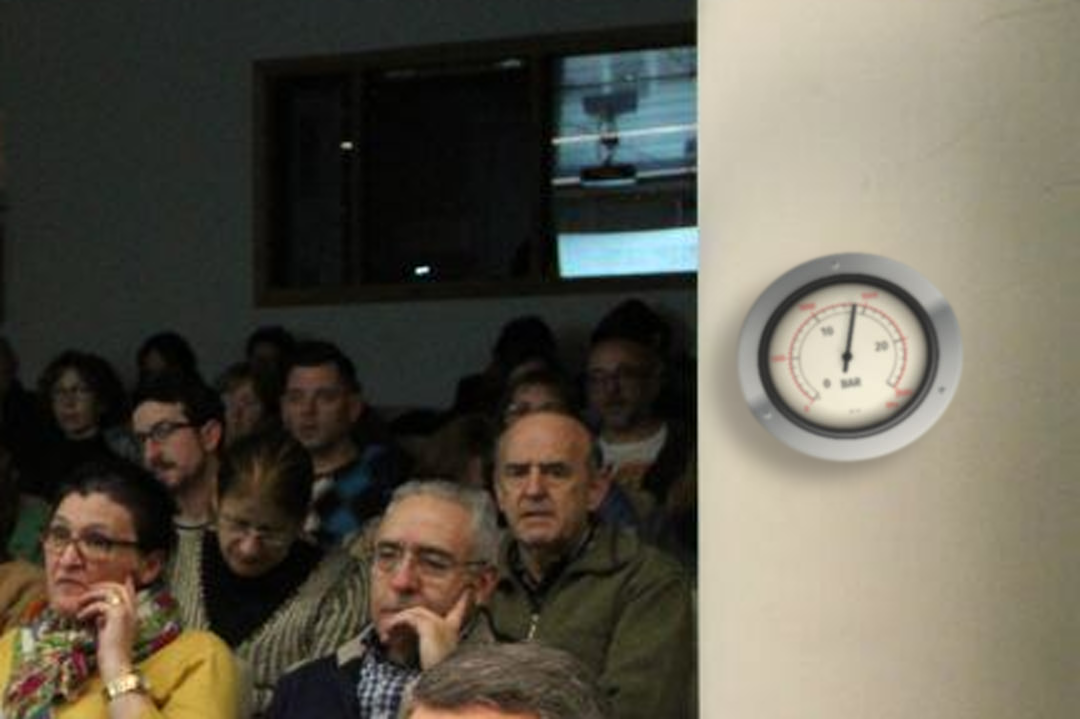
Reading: 14,bar
